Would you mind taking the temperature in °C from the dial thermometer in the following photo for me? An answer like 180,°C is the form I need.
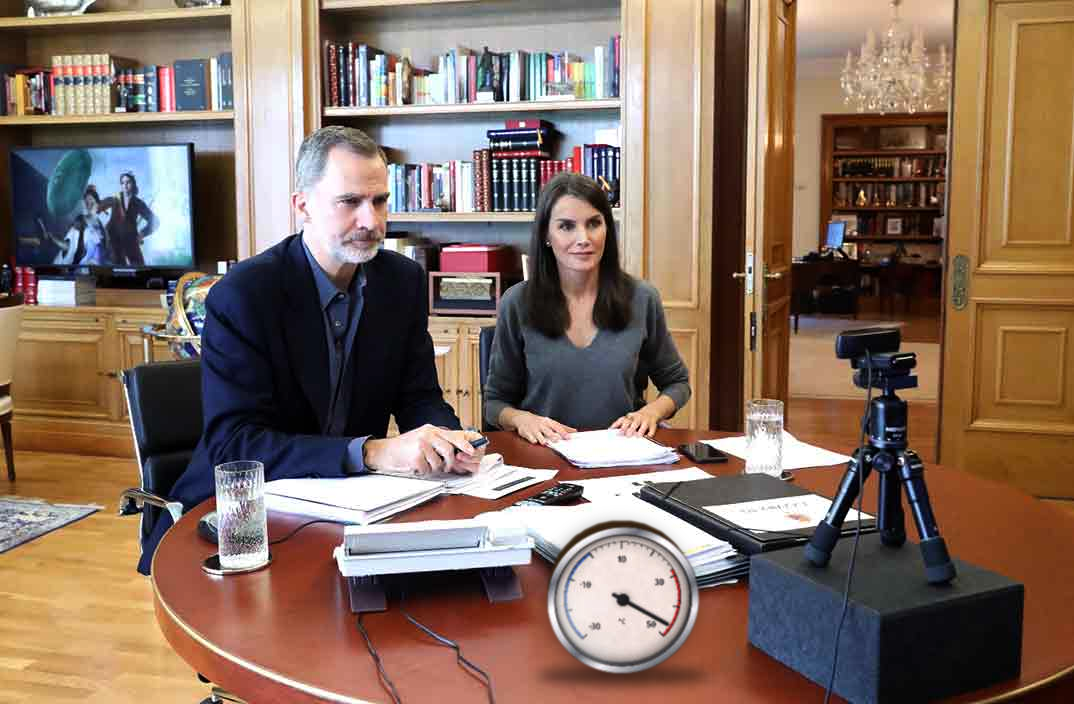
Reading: 46,°C
